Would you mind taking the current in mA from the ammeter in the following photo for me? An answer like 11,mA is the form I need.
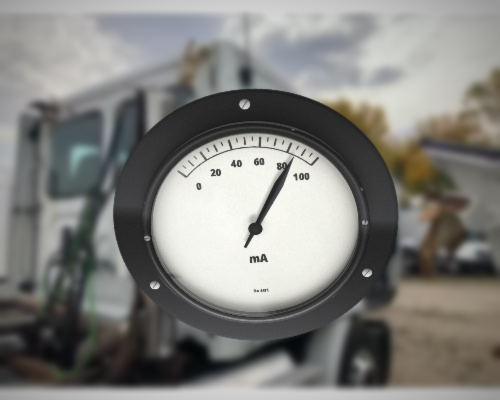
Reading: 85,mA
